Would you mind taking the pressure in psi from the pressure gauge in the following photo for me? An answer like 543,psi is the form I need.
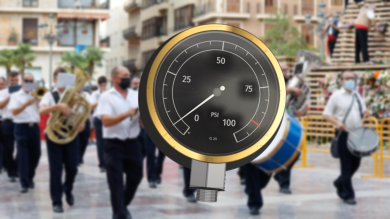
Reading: 5,psi
